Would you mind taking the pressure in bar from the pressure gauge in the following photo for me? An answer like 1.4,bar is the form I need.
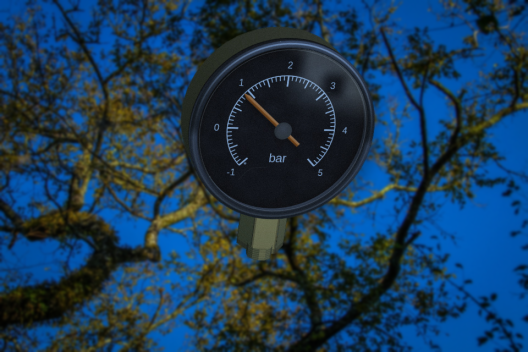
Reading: 0.9,bar
